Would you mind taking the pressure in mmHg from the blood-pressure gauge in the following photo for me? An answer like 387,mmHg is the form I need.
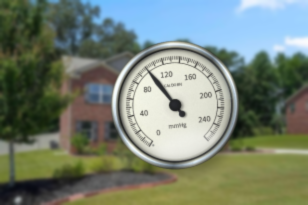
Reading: 100,mmHg
